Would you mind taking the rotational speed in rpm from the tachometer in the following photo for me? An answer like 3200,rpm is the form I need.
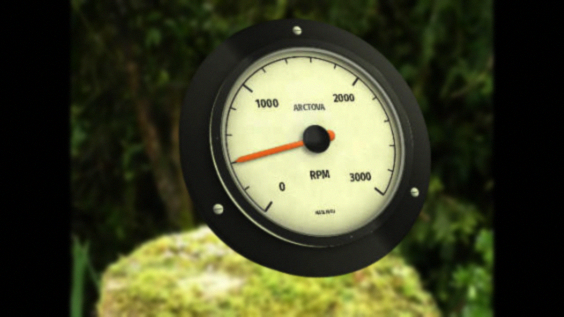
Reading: 400,rpm
